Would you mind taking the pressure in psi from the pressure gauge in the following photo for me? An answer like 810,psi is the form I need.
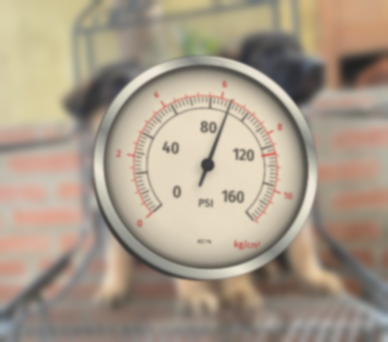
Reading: 90,psi
